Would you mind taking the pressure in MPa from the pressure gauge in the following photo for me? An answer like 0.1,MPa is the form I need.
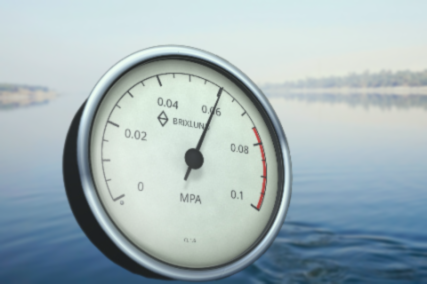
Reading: 0.06,MPa
